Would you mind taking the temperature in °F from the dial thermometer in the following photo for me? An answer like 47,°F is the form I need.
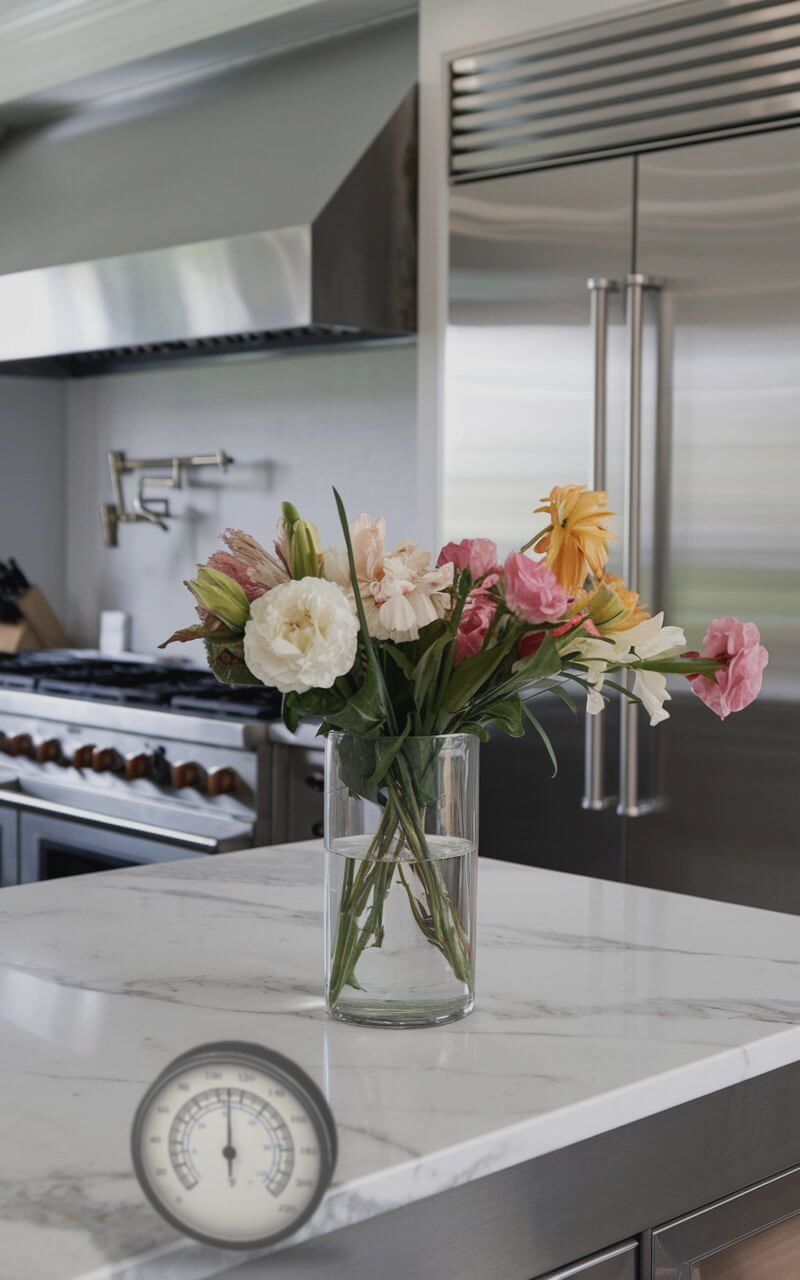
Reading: 110,°F
